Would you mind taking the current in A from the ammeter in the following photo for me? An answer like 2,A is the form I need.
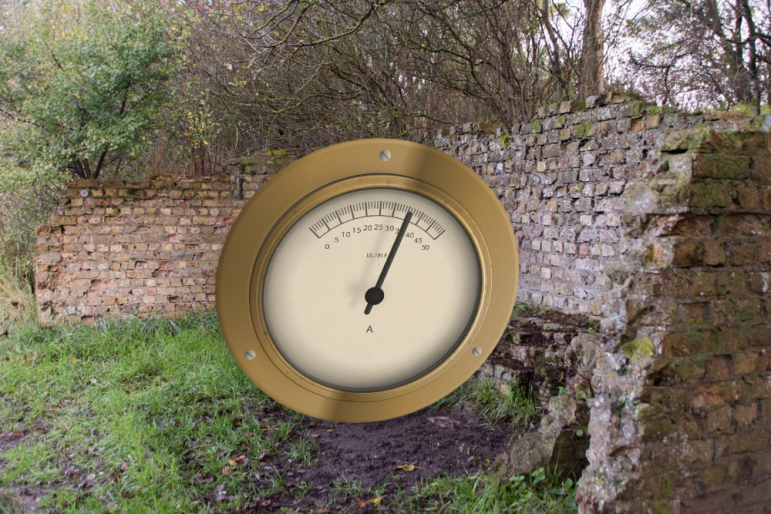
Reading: 35,A
